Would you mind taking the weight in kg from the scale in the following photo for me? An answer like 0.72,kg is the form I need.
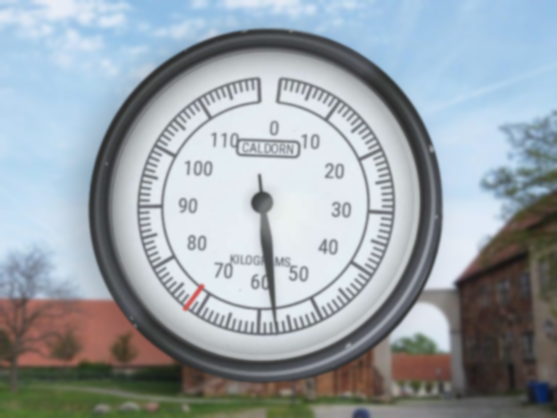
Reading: 57,kg
